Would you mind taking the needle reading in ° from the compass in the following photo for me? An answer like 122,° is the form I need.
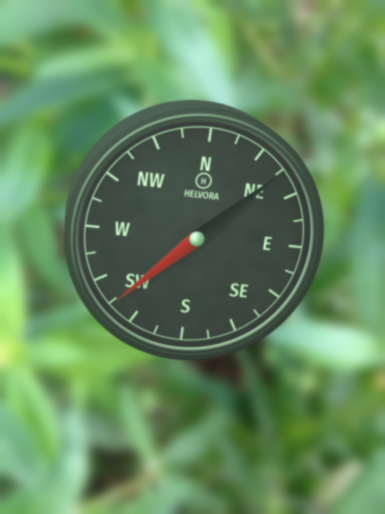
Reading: 225,°
